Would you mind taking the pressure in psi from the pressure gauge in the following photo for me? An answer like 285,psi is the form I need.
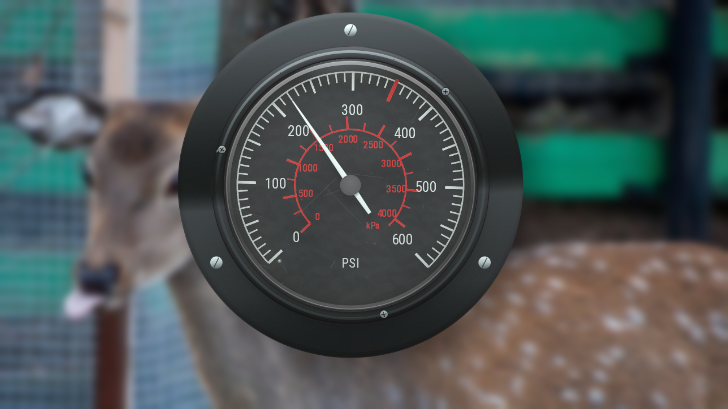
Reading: 220,psi
